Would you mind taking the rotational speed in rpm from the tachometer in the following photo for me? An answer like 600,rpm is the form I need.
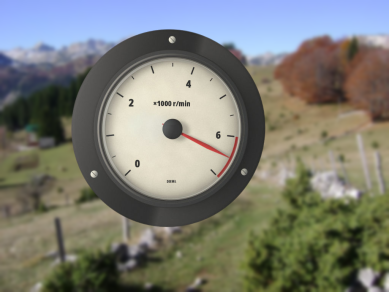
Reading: 6500,rpm
